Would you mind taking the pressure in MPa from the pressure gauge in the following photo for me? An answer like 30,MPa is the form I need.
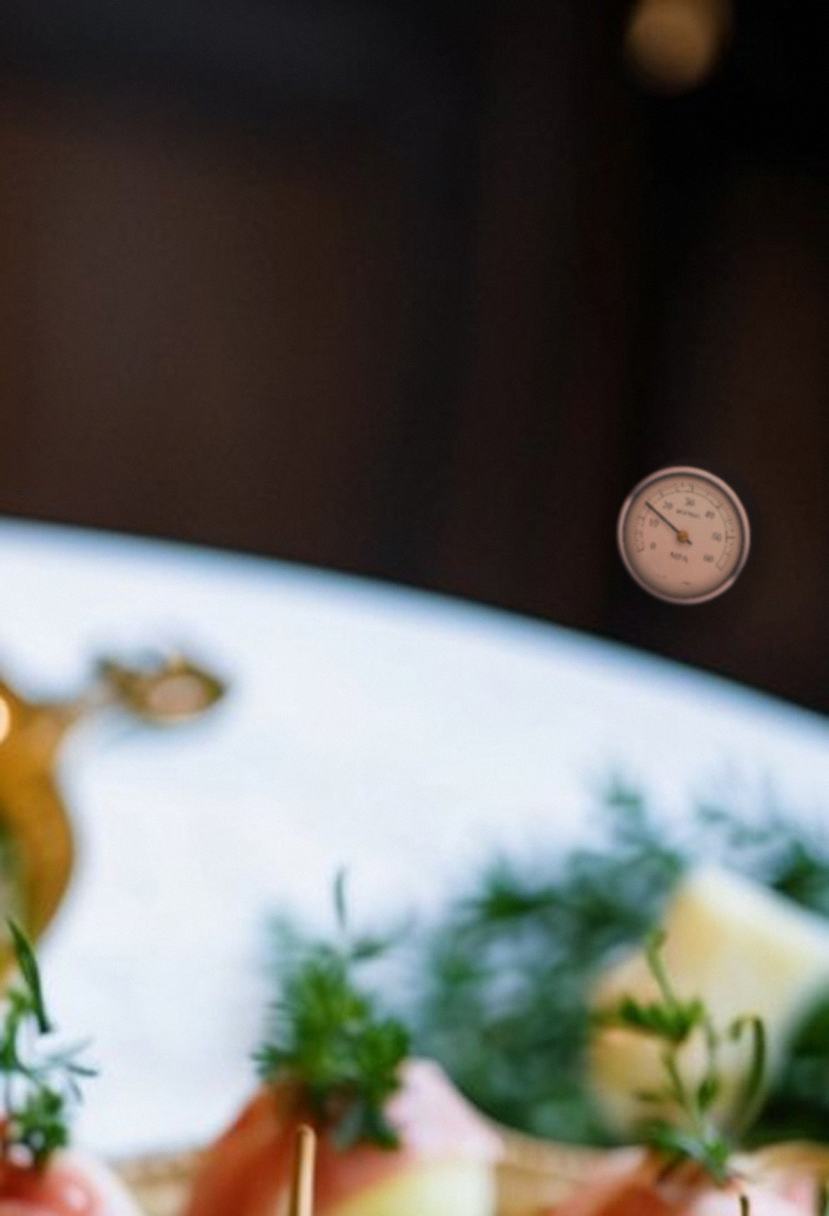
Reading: 15,MPa
